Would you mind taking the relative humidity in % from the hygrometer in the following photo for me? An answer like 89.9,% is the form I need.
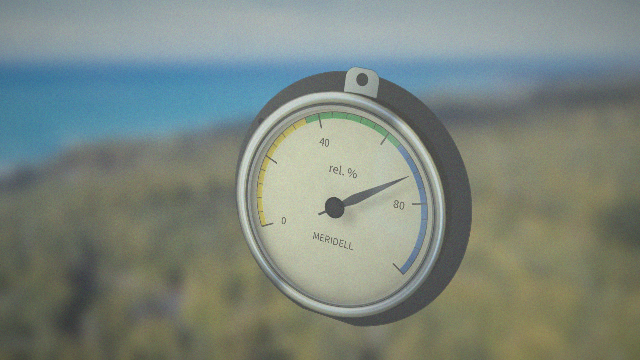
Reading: 72,%
